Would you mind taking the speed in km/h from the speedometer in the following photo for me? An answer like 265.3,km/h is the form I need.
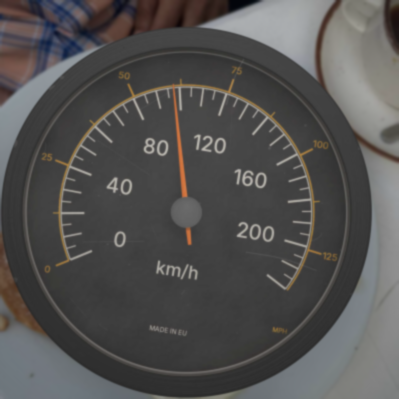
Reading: 97.5,km/h
